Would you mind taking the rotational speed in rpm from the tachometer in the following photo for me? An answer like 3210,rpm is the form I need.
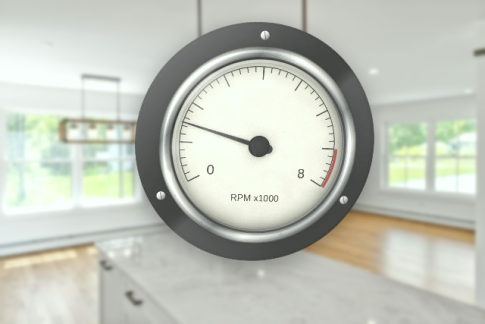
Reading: 1500,rpm
